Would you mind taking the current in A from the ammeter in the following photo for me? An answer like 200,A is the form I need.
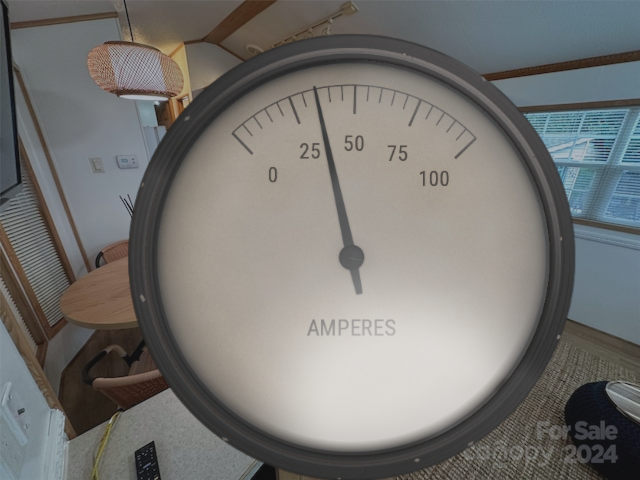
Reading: 35,A
